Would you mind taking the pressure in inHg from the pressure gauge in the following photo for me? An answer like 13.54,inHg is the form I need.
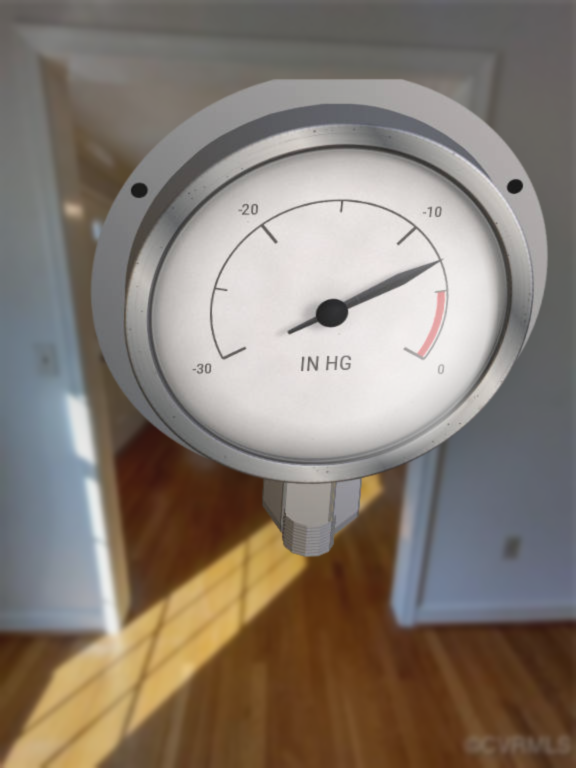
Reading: -7.5,inHg
